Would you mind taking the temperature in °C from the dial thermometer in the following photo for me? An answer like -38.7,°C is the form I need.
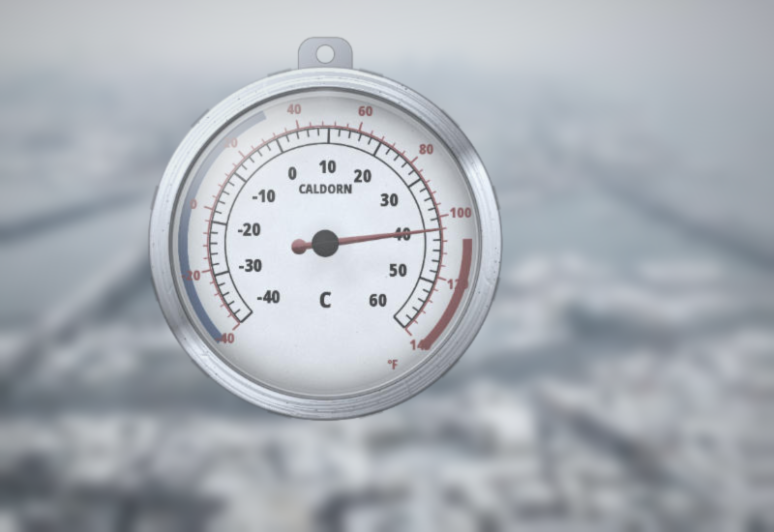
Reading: 40,°C
